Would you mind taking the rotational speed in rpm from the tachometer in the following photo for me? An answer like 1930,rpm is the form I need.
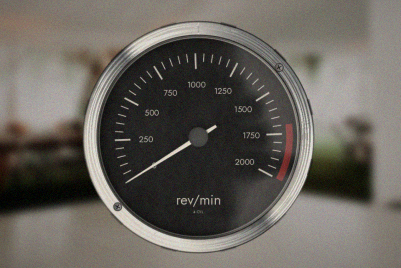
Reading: 0,rpm
